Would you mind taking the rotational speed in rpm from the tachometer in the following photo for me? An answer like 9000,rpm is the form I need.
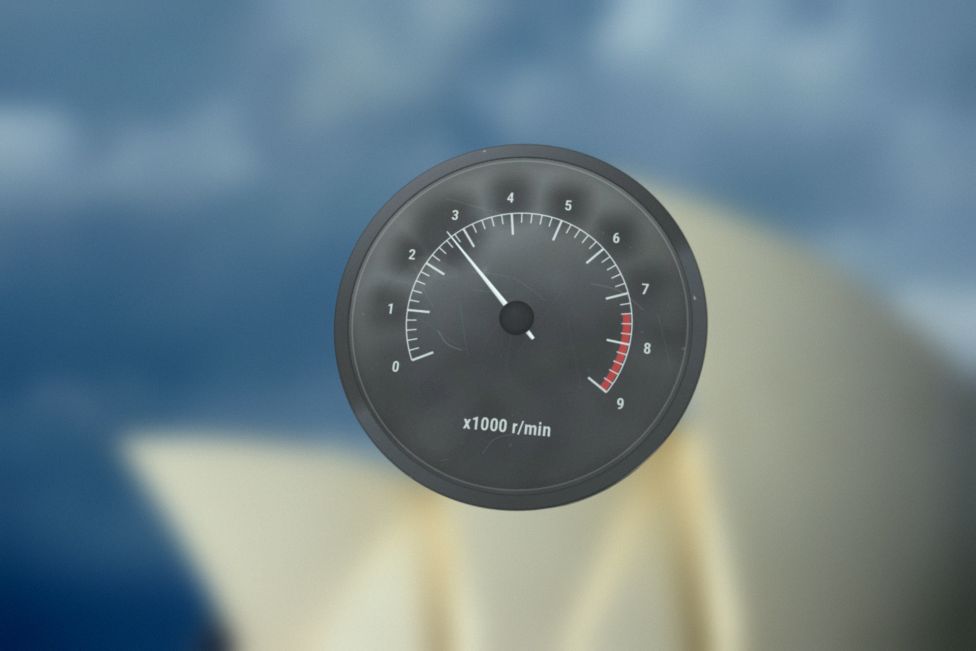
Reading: 2700,rpm
